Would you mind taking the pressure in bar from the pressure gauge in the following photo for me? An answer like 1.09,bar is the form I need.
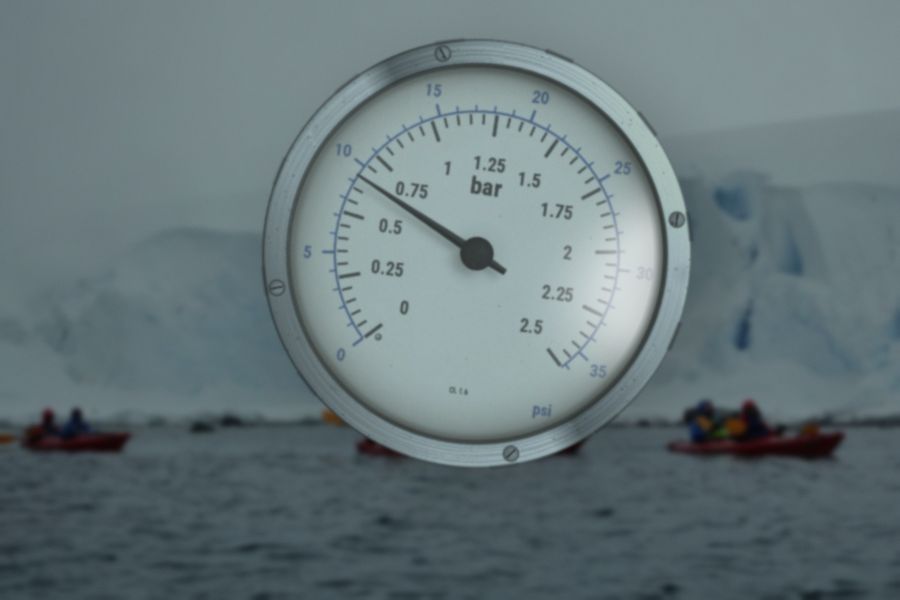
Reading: 0.65,bar
